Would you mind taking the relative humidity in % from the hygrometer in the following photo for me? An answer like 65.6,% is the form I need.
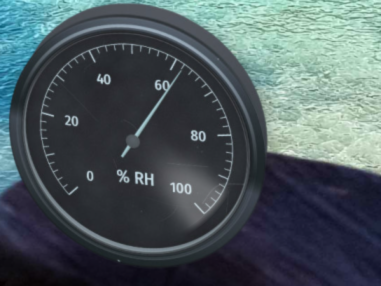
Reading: 62,%
